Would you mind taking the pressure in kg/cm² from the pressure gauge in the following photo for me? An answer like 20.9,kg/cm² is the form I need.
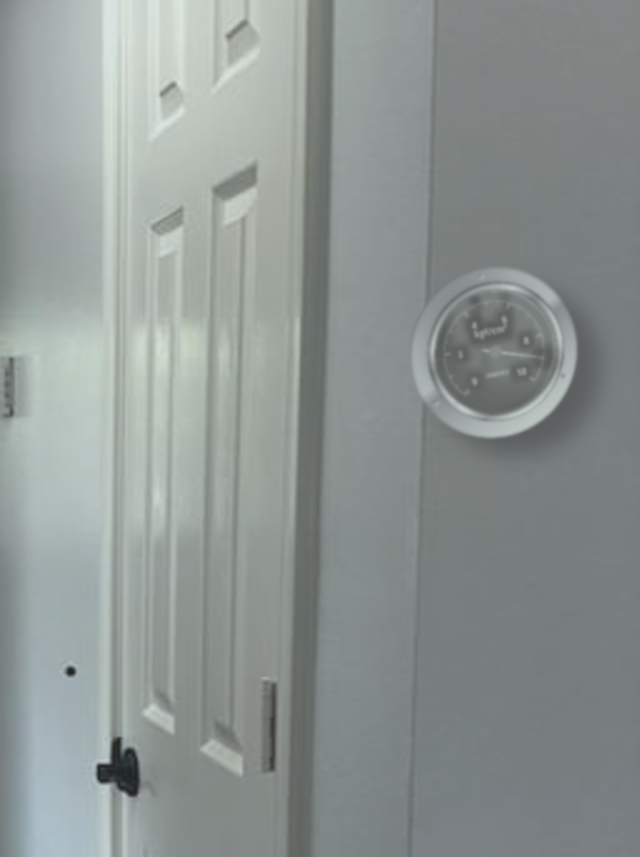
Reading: 9,kg/cm²
